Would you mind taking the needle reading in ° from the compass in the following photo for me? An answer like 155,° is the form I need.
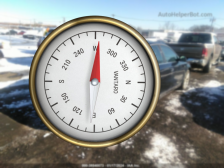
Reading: 275,°
